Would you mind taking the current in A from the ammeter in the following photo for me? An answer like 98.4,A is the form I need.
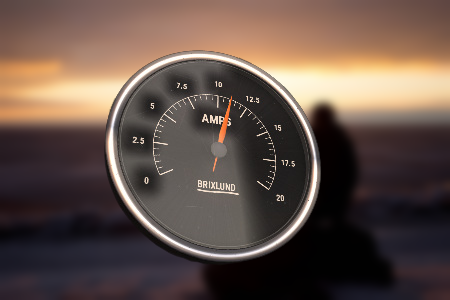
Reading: 11,A
